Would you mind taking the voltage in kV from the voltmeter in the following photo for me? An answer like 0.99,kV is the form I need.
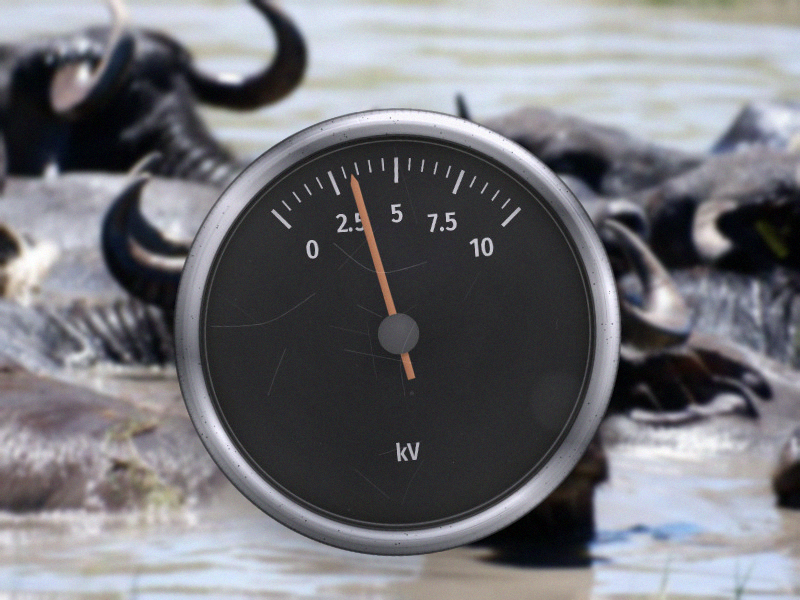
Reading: 3.25,kV
